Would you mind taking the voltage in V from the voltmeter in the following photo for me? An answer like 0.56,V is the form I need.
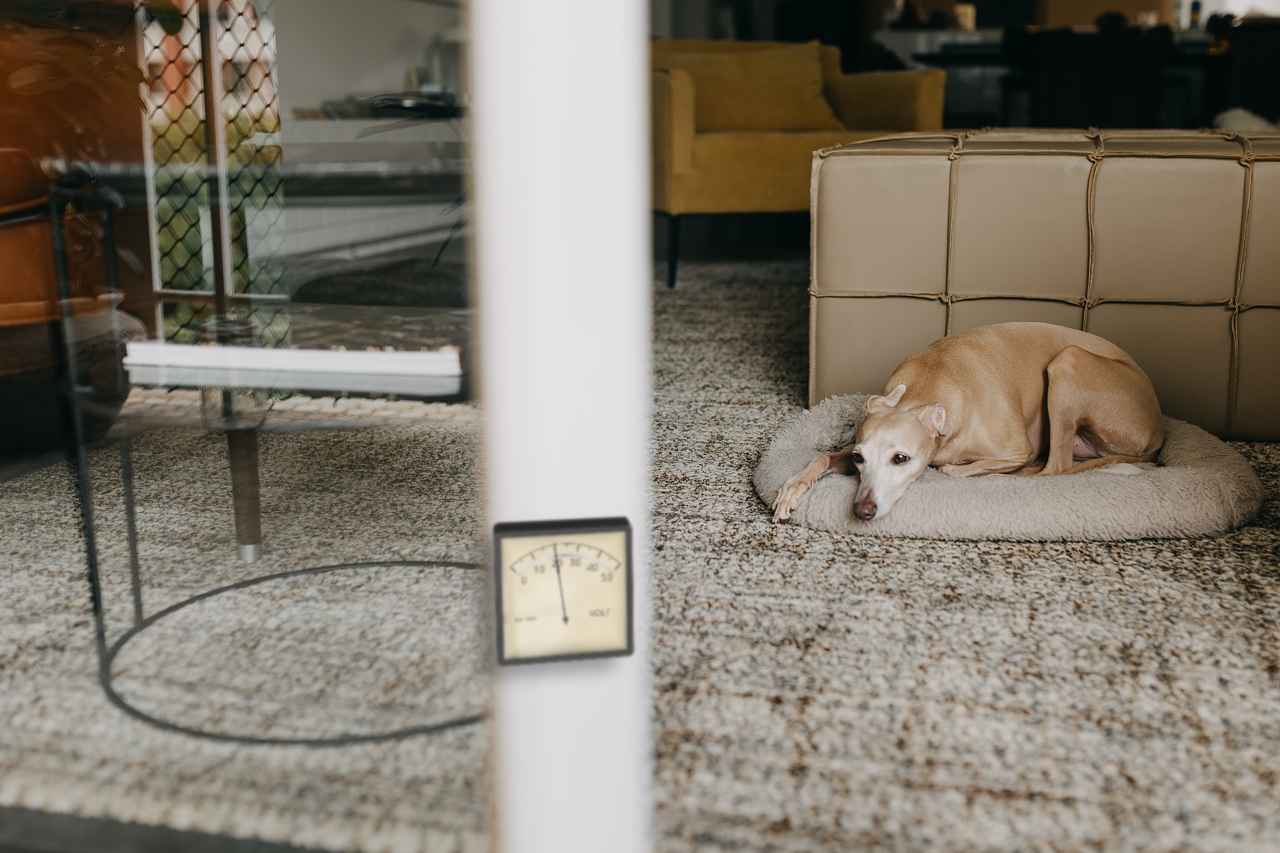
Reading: 20,V
